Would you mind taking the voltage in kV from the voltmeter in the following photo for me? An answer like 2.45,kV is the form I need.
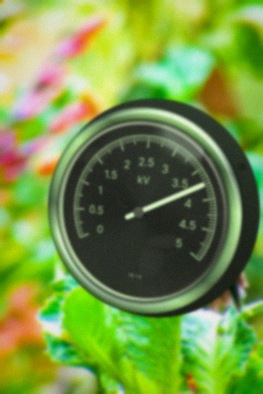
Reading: 3.75,kV
